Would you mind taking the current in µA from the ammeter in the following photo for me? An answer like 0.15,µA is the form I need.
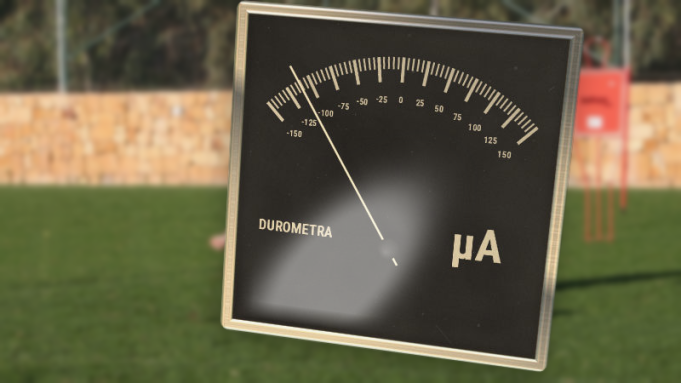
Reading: -110,µA
